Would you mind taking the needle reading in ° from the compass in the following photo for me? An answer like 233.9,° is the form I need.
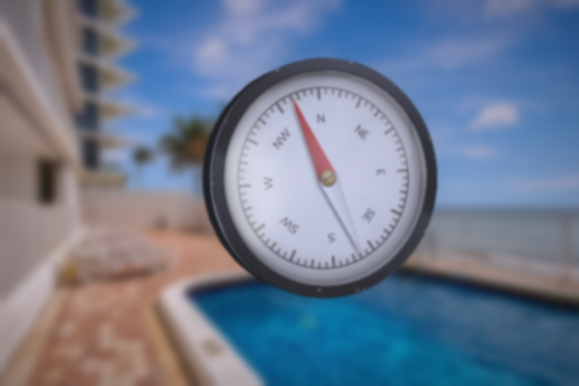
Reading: 340,°
